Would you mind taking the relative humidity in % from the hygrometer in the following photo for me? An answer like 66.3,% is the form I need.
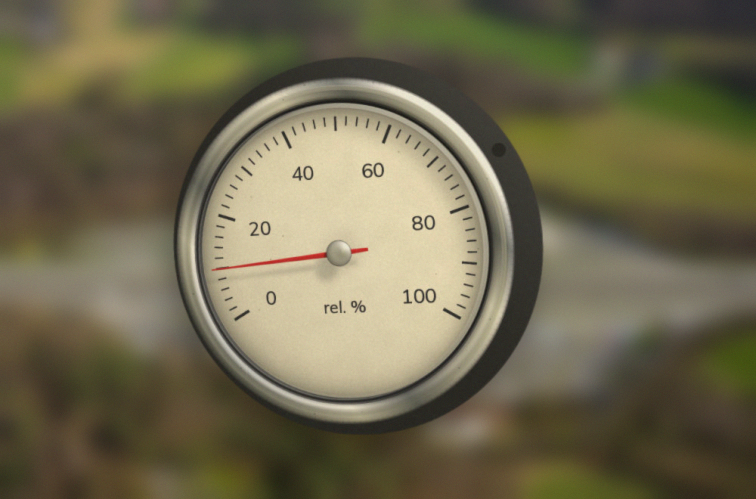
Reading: 10,%
